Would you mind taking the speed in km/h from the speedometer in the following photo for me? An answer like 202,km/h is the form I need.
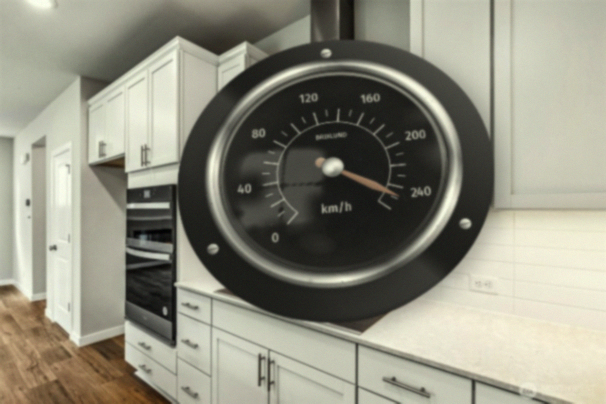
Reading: 250,km/h
